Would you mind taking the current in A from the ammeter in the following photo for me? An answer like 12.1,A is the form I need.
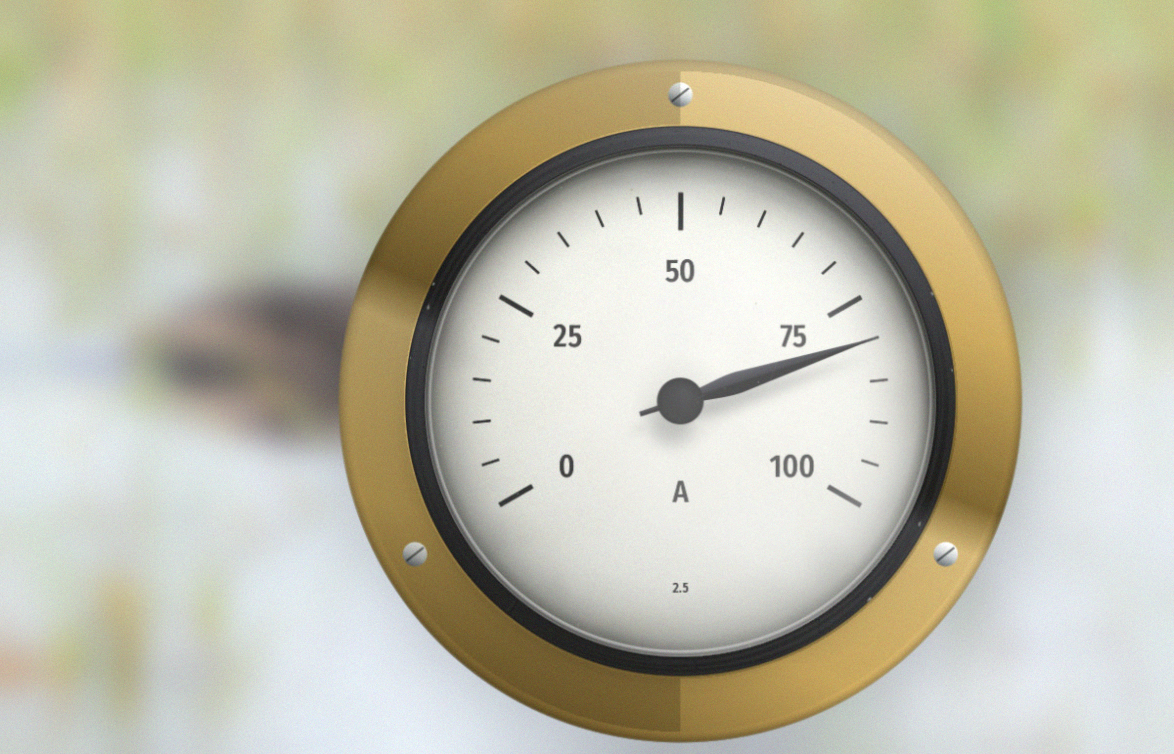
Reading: 80,A
